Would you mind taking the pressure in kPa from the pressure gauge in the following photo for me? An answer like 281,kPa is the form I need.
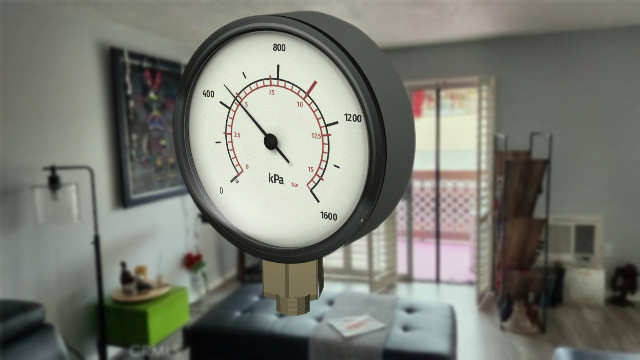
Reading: 500,kPa
